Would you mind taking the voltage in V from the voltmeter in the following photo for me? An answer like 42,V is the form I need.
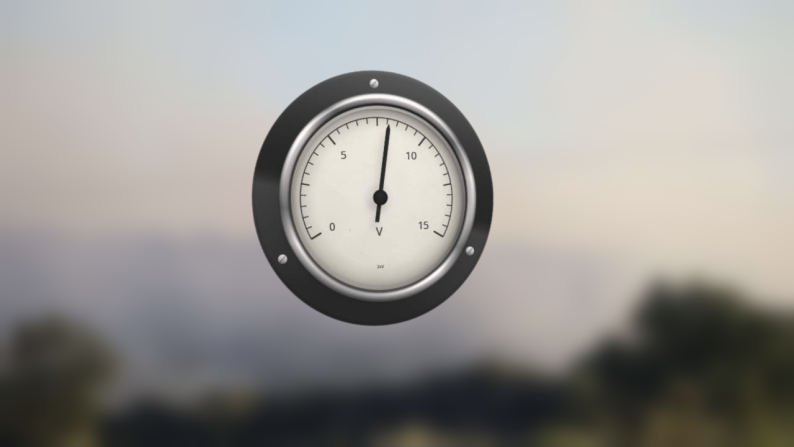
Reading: 8,V
